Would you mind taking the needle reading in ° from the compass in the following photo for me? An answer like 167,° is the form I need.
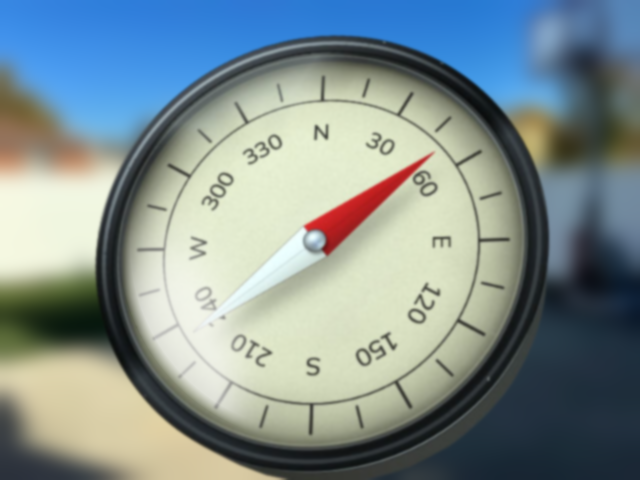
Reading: 52.5,°
